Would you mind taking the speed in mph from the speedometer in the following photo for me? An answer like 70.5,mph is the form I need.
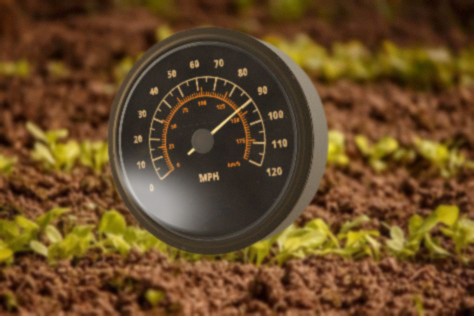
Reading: 90,mph
